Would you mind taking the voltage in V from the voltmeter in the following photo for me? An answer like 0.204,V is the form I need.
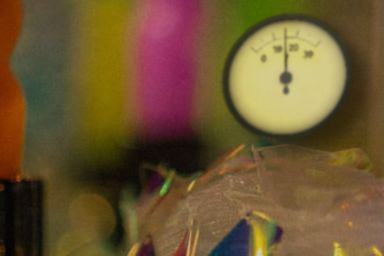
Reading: 15,V
